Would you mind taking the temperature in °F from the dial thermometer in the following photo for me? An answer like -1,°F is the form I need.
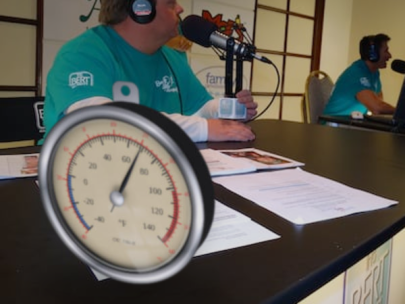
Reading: 70,°F
